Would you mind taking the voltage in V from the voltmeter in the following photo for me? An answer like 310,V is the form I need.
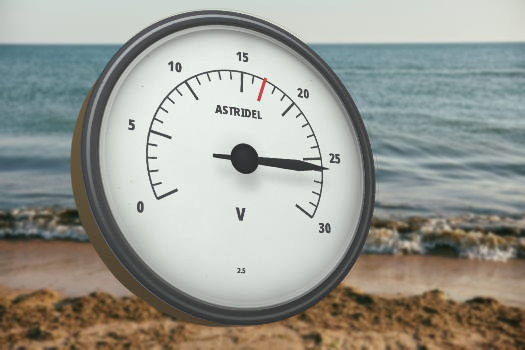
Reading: 26,V
